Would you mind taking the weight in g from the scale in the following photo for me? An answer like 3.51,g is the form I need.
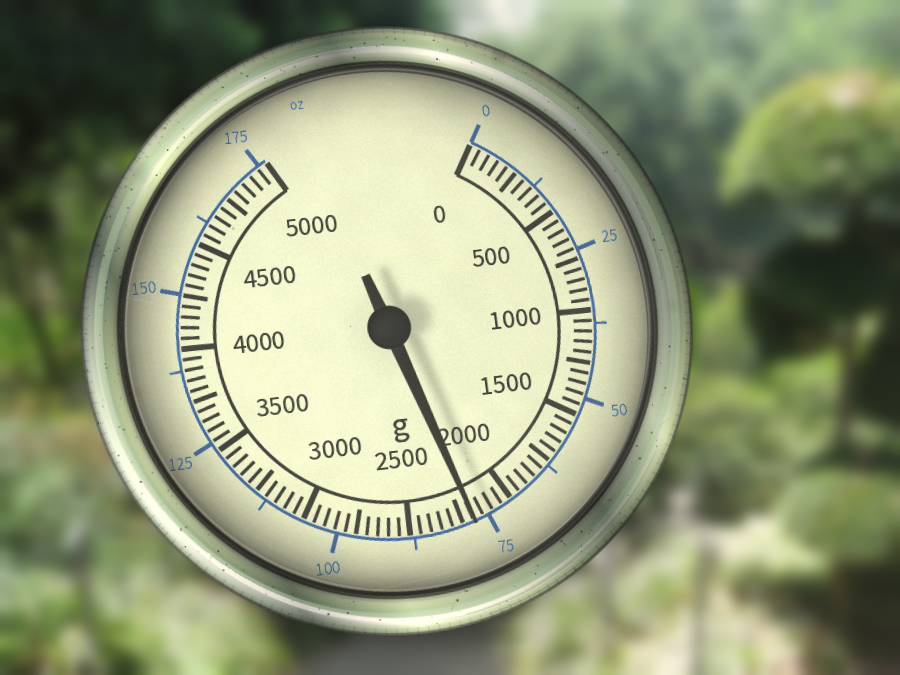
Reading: 2200,g
